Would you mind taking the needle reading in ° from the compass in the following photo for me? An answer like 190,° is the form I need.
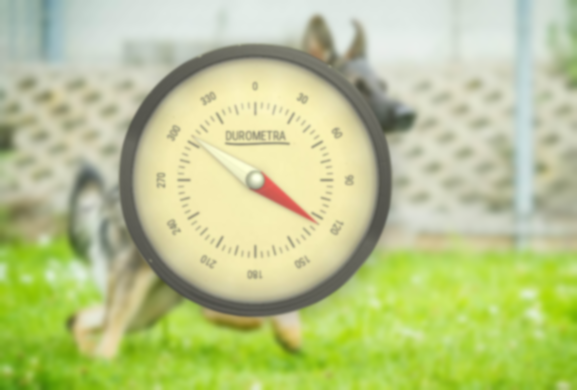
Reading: 125,°
